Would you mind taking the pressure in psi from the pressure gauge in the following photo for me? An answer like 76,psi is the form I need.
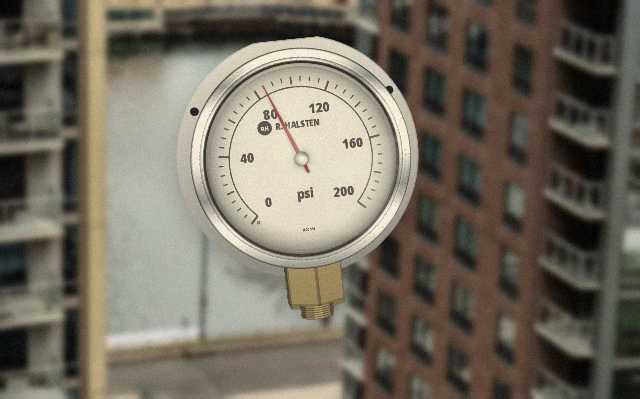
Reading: 85,psi
